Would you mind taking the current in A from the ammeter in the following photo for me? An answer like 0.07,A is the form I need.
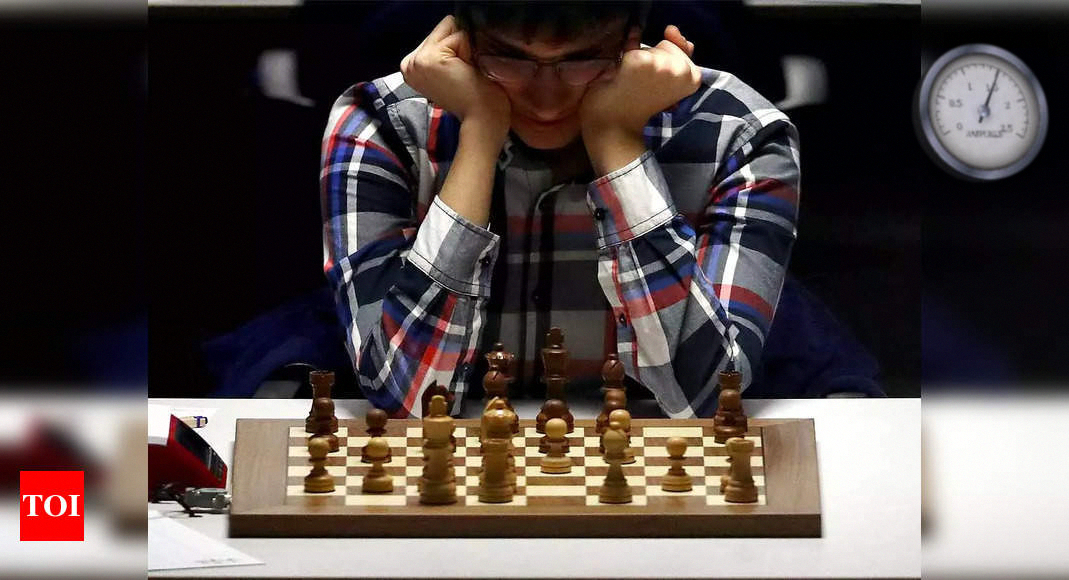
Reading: 1.5,A
